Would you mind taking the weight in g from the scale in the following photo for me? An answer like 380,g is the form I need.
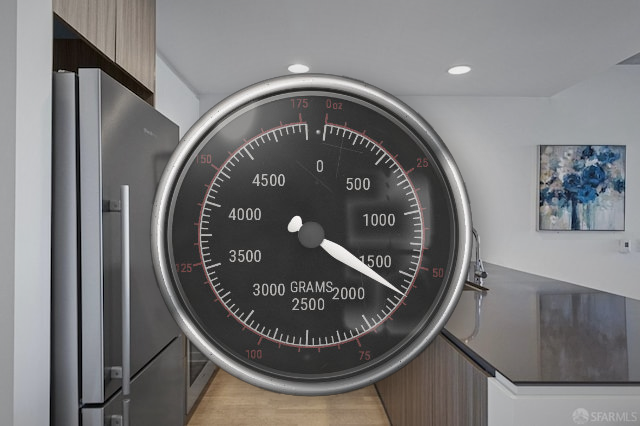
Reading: 1650,g
